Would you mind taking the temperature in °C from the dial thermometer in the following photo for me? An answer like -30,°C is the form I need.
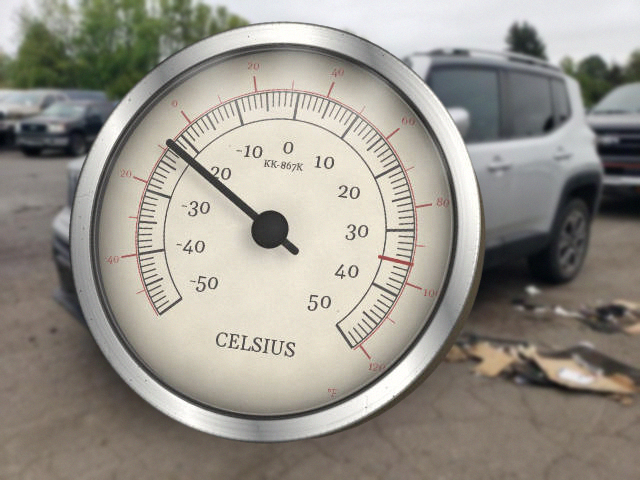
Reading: -22,°C
